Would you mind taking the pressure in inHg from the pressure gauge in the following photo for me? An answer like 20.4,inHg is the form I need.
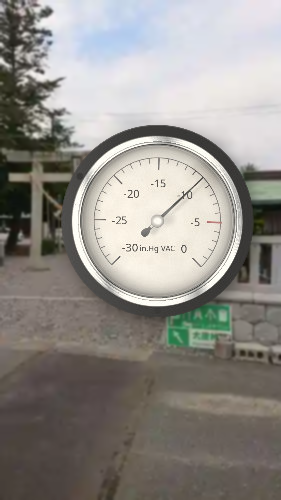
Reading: -10,inHg
